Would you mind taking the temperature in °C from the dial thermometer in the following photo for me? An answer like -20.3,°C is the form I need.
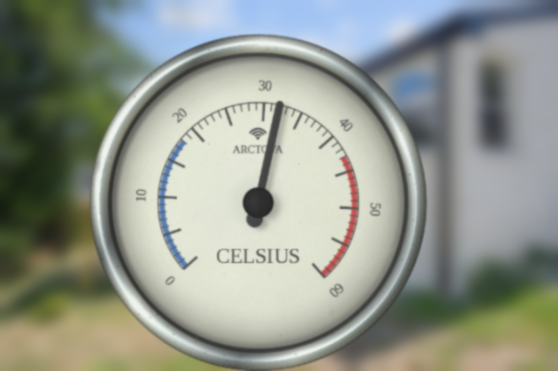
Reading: 32,°C
